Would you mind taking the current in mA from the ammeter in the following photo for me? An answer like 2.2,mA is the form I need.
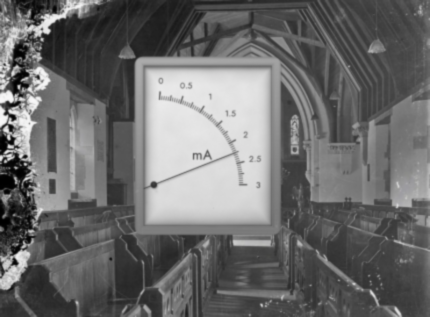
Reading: 2.25,mA
